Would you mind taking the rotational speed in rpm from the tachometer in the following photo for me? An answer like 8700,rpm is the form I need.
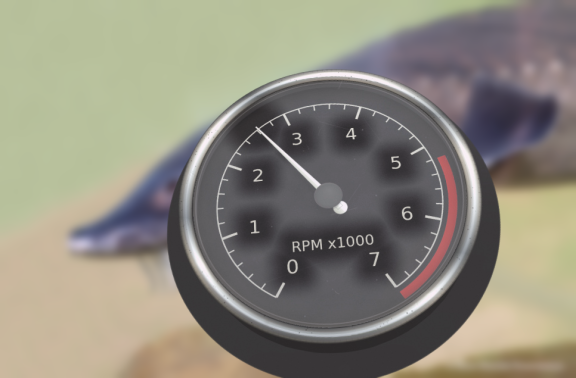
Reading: 2600,rpm
